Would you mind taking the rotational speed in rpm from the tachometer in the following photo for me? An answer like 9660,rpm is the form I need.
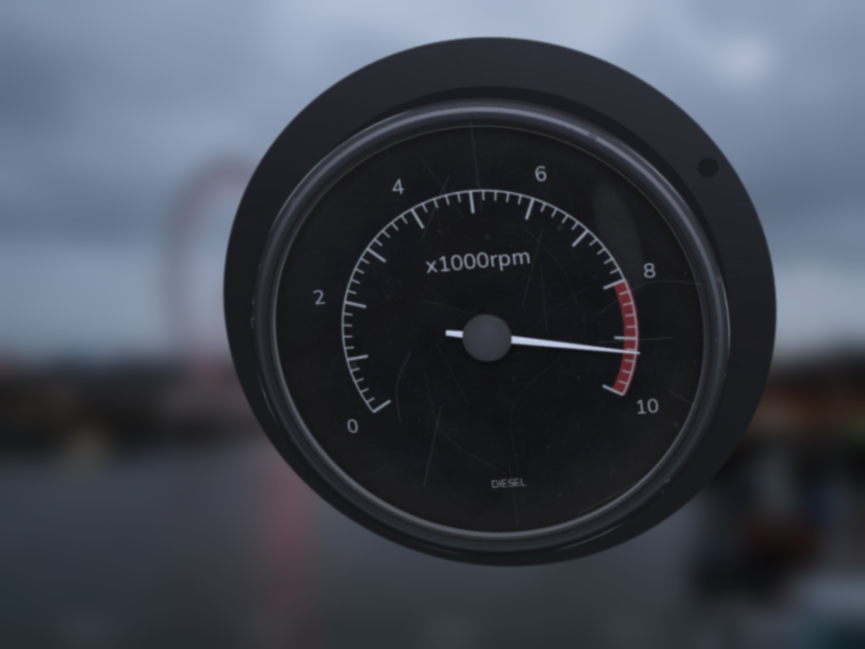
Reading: 9200,rpm
